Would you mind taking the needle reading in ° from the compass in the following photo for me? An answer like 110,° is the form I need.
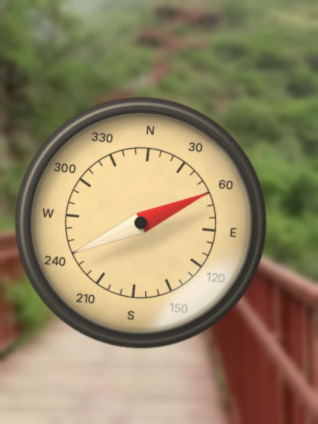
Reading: 60,°
